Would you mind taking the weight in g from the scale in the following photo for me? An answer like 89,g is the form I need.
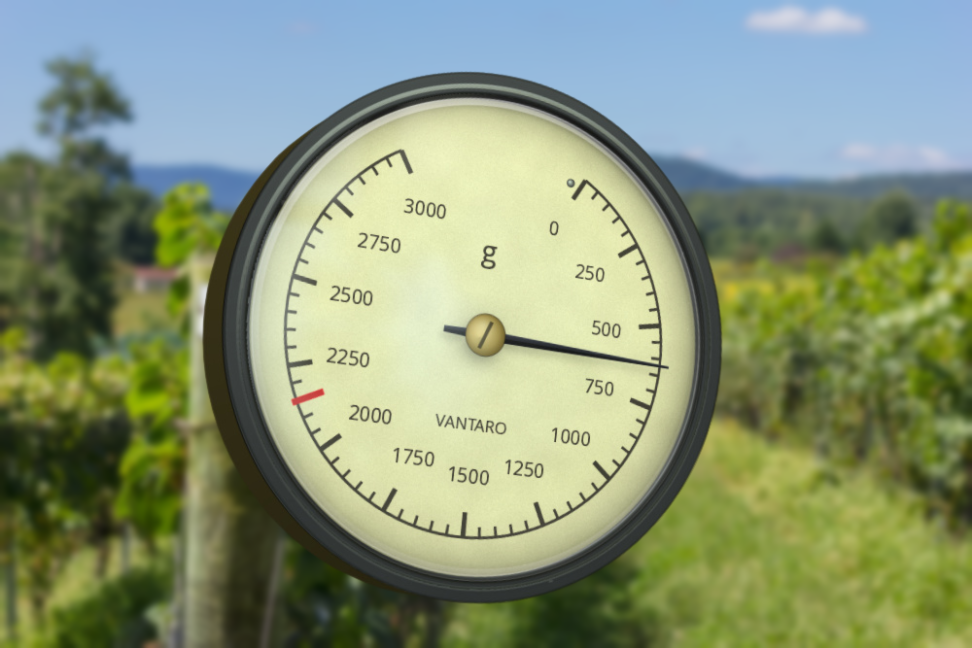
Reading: 625,g
